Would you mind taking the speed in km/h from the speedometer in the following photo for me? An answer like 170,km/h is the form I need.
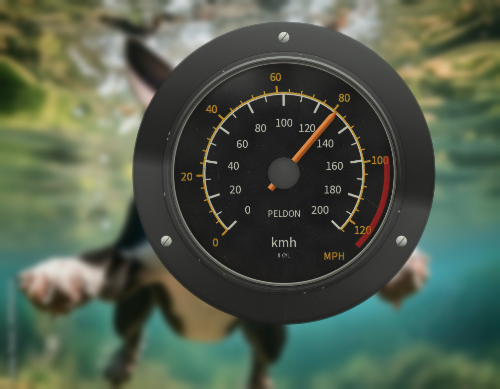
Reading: 130,km/h
